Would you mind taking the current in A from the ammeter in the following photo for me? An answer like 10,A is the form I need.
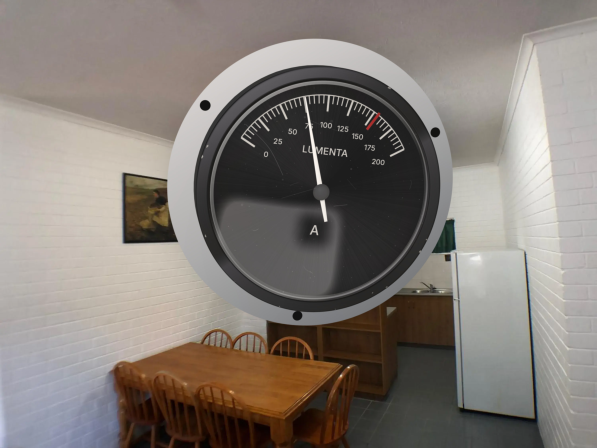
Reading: 75,A
